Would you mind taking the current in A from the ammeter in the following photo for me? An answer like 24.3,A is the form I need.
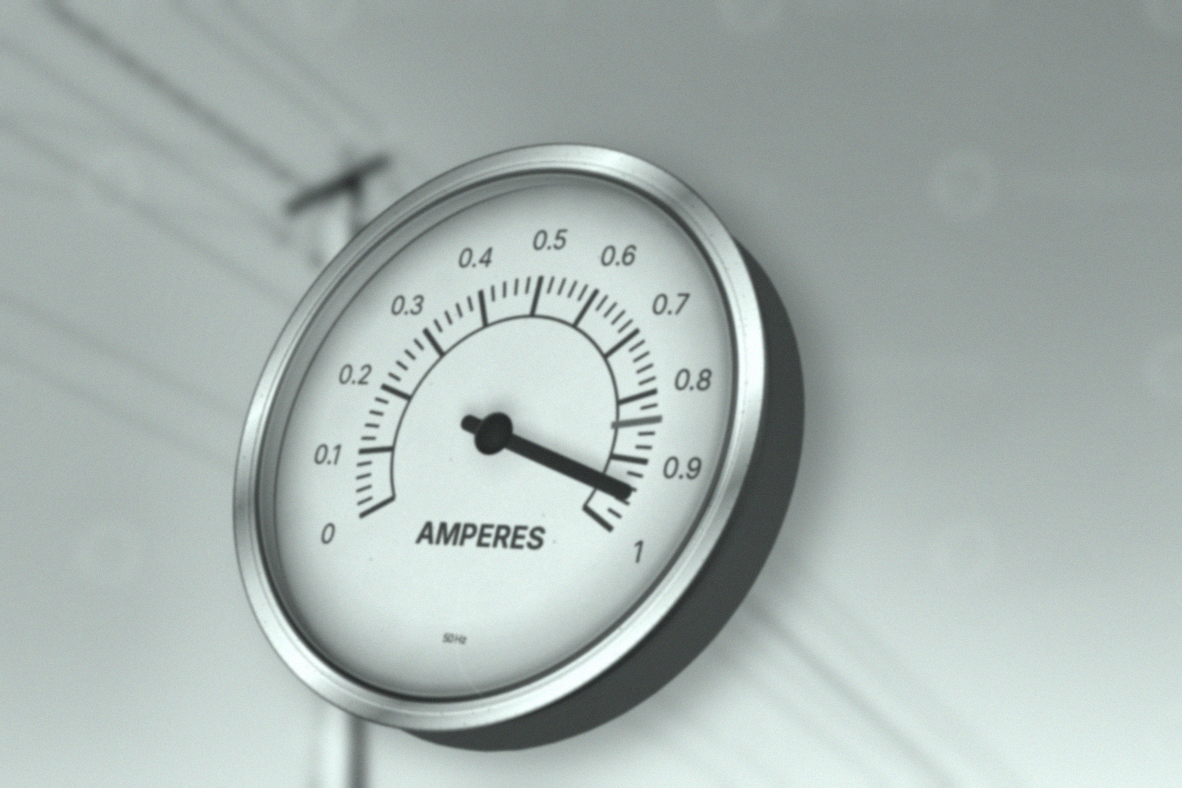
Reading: 0.95,A
